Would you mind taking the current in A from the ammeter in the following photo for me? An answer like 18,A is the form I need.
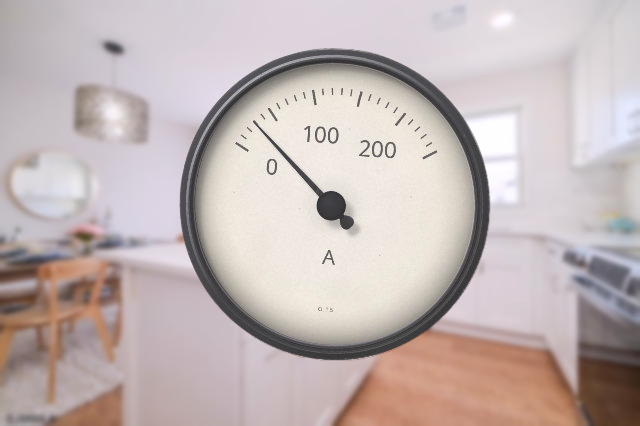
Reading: 30,A
